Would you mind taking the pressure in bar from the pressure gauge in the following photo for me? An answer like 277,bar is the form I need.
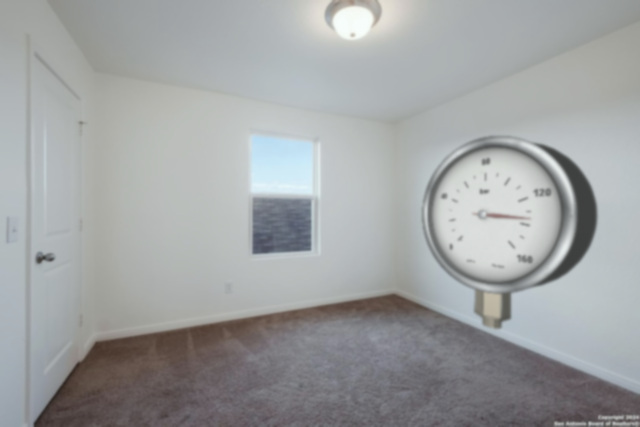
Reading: 135,bar
